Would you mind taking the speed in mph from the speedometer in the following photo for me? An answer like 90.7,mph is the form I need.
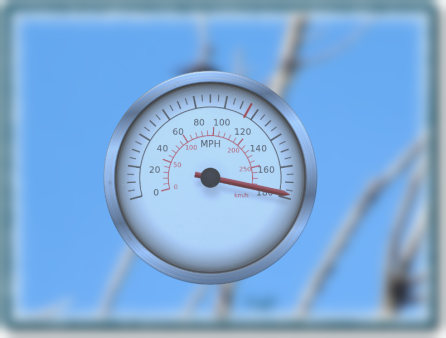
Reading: 177.5,mph
